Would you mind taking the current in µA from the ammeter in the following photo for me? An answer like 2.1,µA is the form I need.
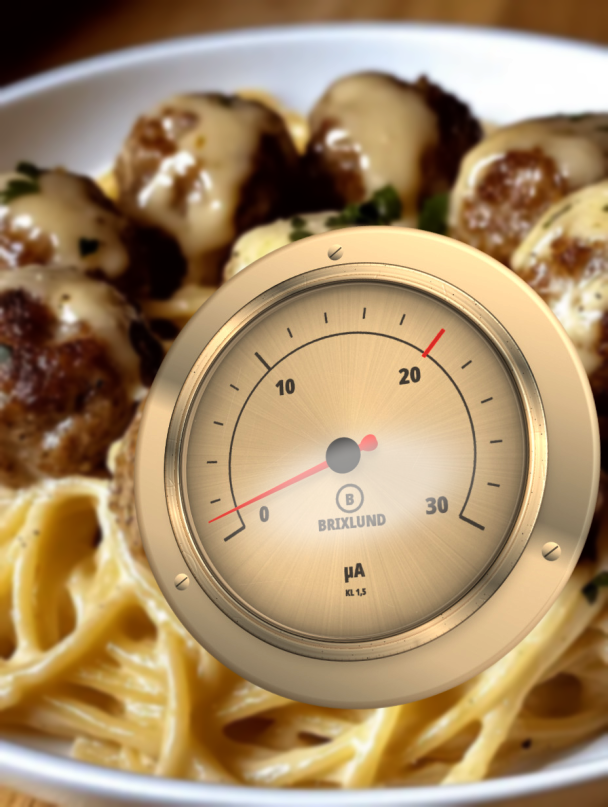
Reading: 1,µA
